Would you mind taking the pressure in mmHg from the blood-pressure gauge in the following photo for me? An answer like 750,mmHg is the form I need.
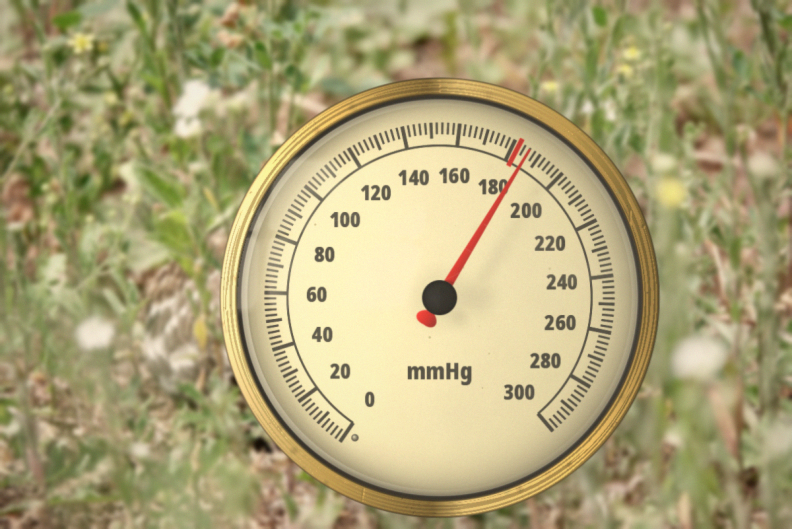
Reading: 186,mmHg
